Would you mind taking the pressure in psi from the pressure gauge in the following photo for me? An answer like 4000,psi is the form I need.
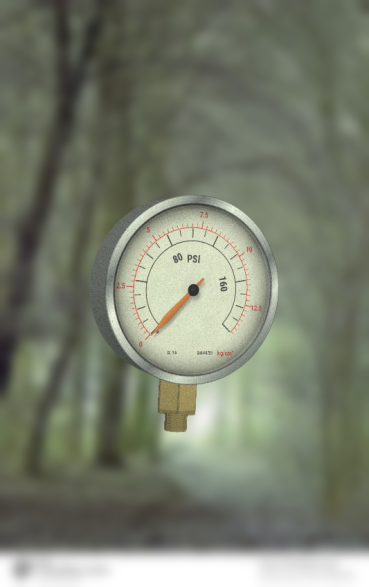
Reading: 0,psi
